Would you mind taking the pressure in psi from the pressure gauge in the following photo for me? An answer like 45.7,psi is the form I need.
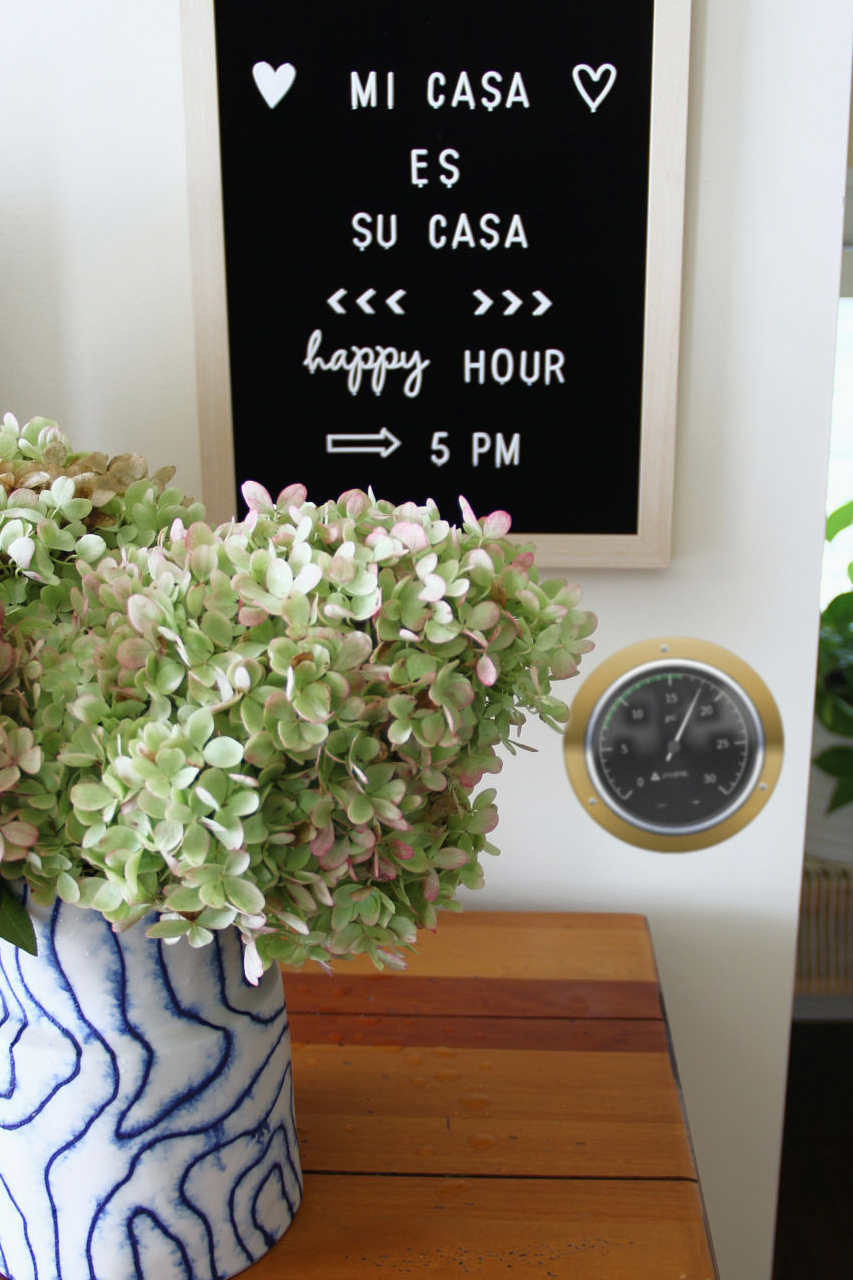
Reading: 18,psi
